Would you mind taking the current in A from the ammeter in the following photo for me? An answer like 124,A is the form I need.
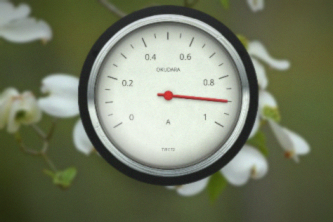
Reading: 0.9,A
